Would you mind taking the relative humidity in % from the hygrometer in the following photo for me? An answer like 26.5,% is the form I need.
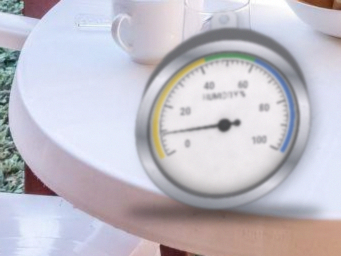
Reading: 10,%
